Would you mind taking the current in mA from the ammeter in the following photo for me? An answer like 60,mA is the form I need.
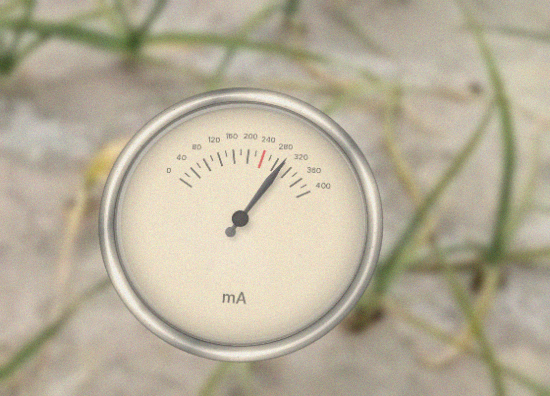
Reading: 300,mA
